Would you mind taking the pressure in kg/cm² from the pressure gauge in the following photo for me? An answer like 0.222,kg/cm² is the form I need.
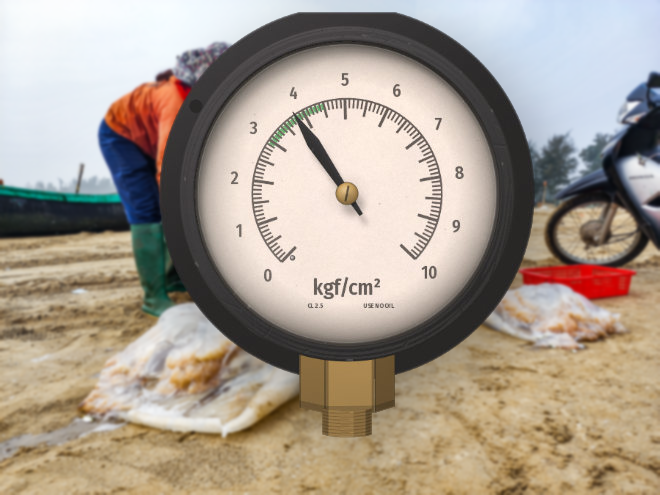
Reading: 3.8,kg/cm²
